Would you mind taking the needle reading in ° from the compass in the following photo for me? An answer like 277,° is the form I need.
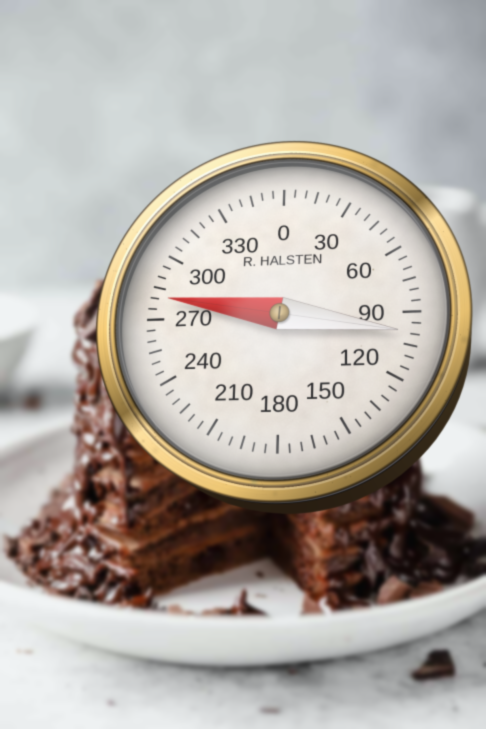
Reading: 280,°
